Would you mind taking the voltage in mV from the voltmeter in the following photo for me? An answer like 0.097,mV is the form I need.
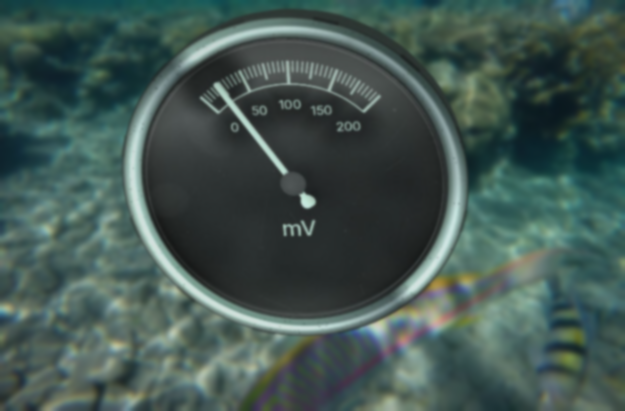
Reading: 25,mV
